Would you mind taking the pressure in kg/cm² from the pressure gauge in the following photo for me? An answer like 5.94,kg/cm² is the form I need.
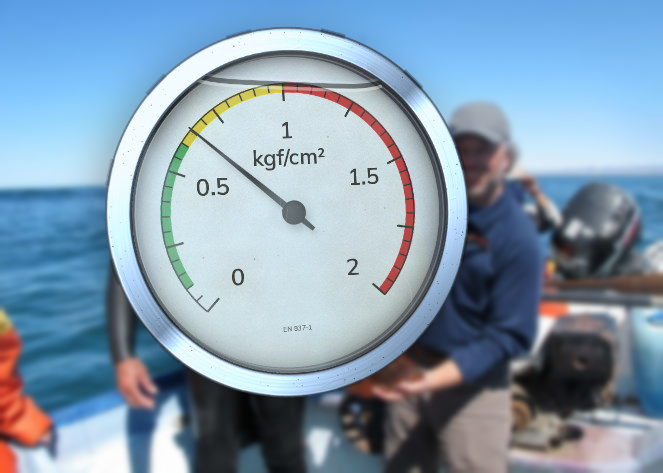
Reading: 0.65,kg/cm²
